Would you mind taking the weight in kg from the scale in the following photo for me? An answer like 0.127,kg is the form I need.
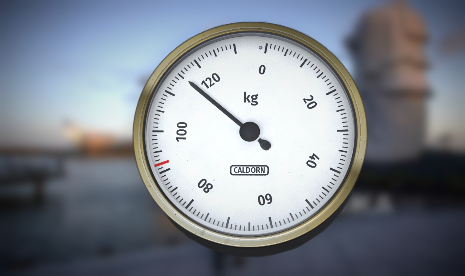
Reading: 115,kg
